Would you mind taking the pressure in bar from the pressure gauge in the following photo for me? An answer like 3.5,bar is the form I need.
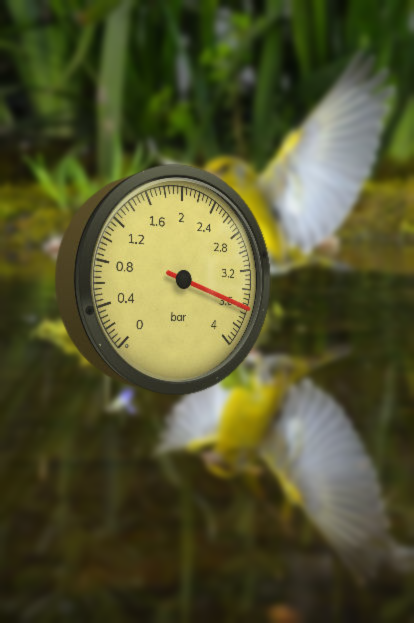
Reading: 3.6,bar
